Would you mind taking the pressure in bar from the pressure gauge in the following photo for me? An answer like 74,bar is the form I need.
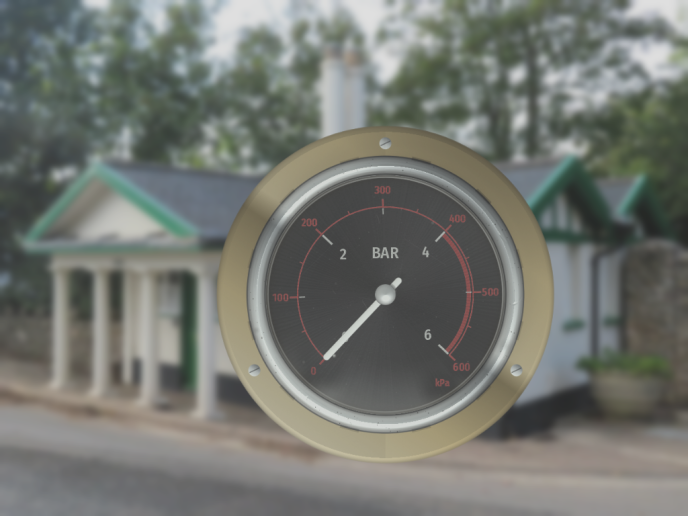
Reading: 0,bar
